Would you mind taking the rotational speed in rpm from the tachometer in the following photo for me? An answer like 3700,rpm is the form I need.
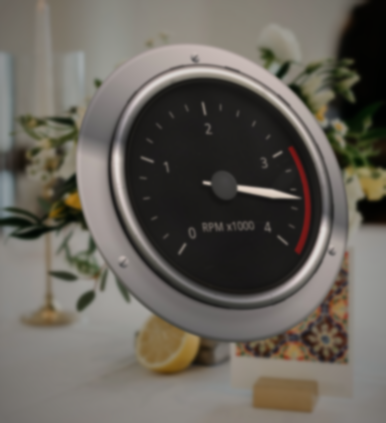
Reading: 3500,rpm
